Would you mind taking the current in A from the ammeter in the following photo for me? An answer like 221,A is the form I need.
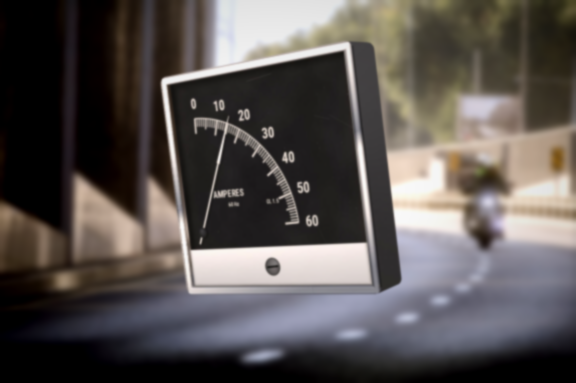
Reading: 15,A
